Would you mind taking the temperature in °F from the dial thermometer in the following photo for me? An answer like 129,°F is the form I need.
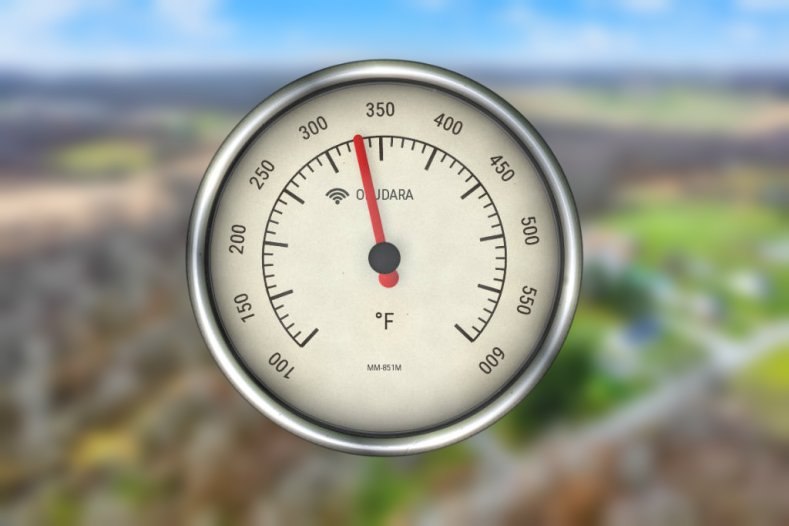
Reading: 330,°F
